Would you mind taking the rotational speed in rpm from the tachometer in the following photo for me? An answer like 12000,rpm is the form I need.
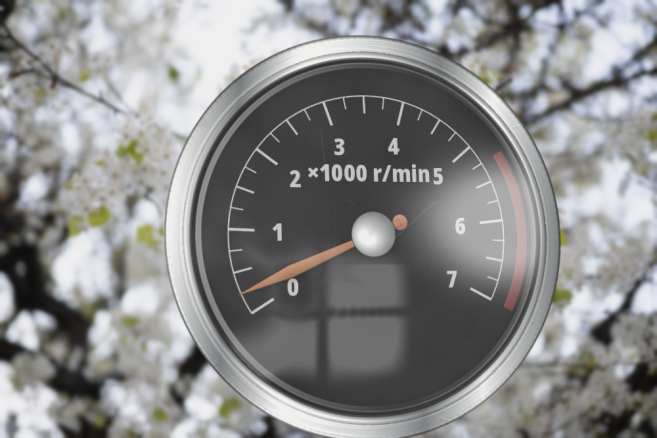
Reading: 250,rpm
